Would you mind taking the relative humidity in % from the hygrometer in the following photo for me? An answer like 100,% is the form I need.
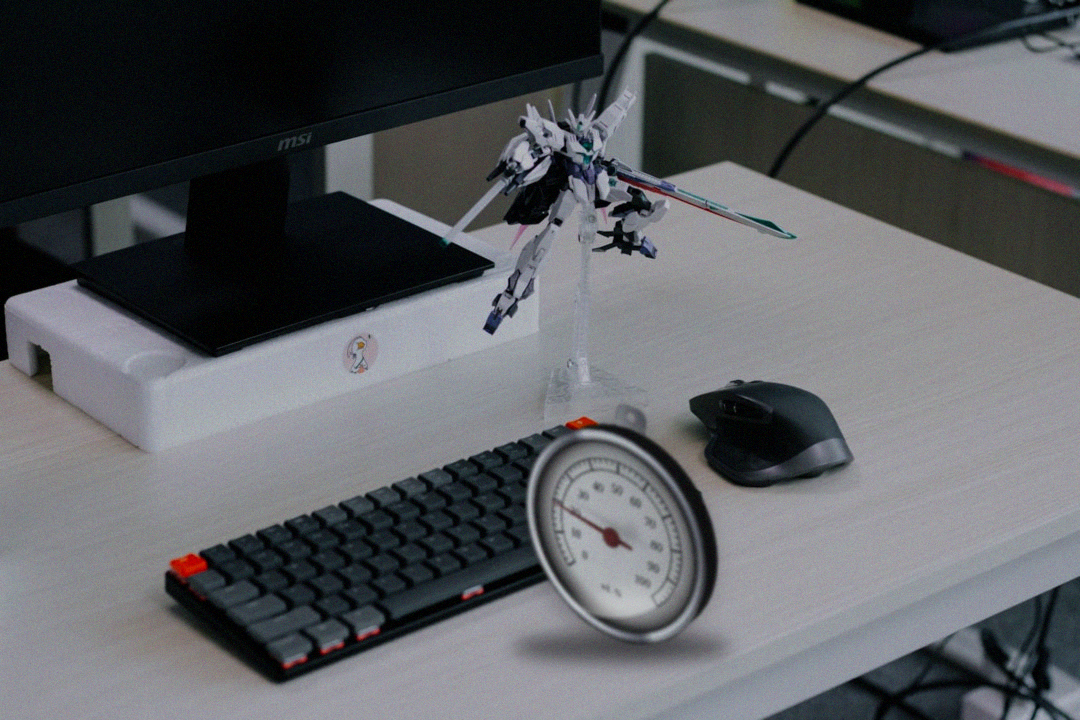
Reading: 20,%
